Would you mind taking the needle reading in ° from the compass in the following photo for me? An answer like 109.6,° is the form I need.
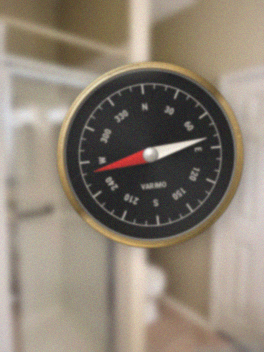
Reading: 260,°
